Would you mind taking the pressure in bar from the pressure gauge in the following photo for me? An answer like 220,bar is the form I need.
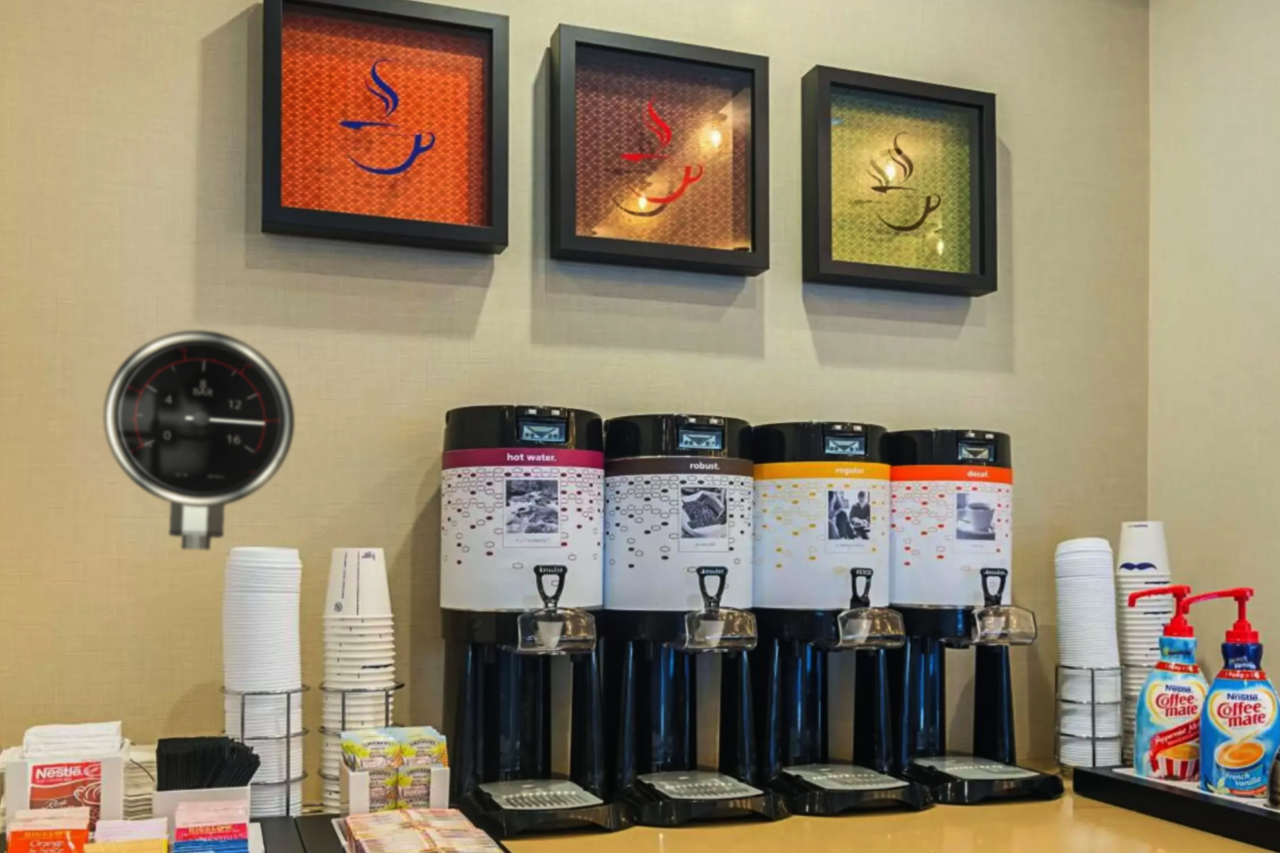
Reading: 14,bar
